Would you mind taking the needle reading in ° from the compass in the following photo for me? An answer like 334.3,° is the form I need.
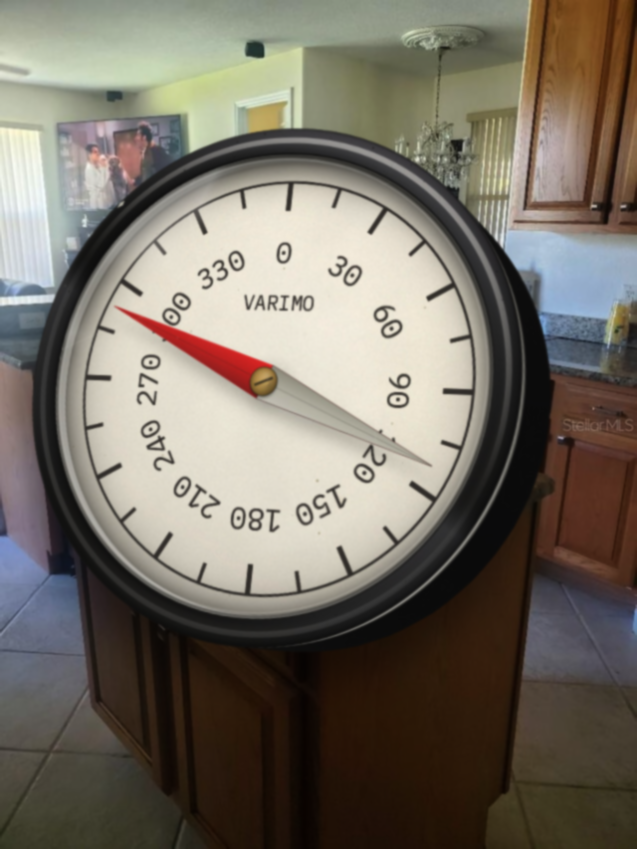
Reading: 292.5,°
